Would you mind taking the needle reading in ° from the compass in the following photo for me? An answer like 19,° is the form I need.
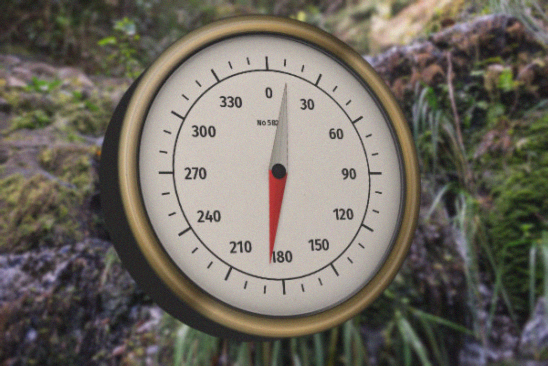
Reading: 190,°
